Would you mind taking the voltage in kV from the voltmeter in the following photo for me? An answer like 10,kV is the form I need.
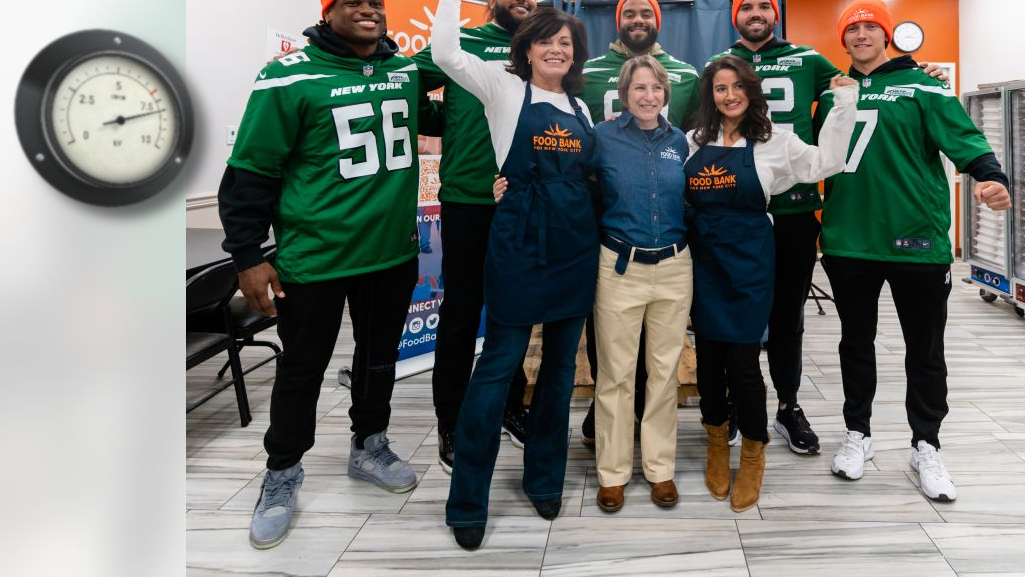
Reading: 8,kV
